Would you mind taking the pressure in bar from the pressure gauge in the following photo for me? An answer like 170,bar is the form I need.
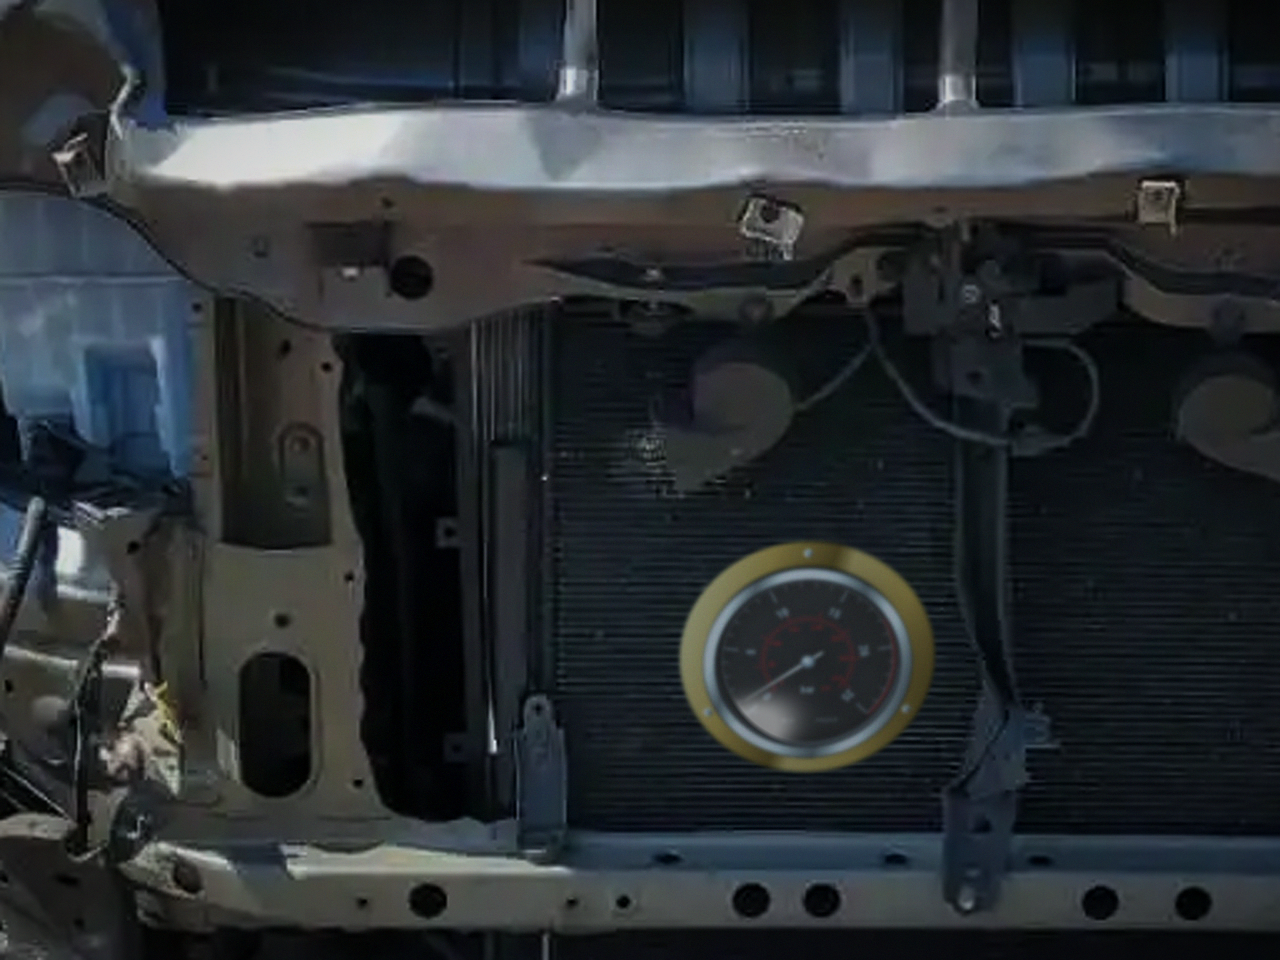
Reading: 1,bar
